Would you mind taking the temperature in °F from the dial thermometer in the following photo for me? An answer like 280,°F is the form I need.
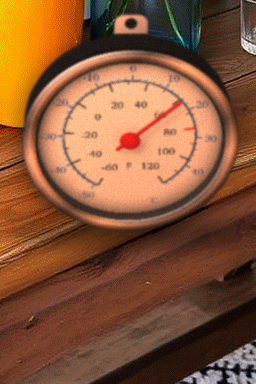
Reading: 60,°F
